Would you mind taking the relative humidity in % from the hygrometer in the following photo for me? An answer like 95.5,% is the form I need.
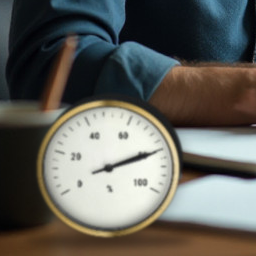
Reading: 80,%
